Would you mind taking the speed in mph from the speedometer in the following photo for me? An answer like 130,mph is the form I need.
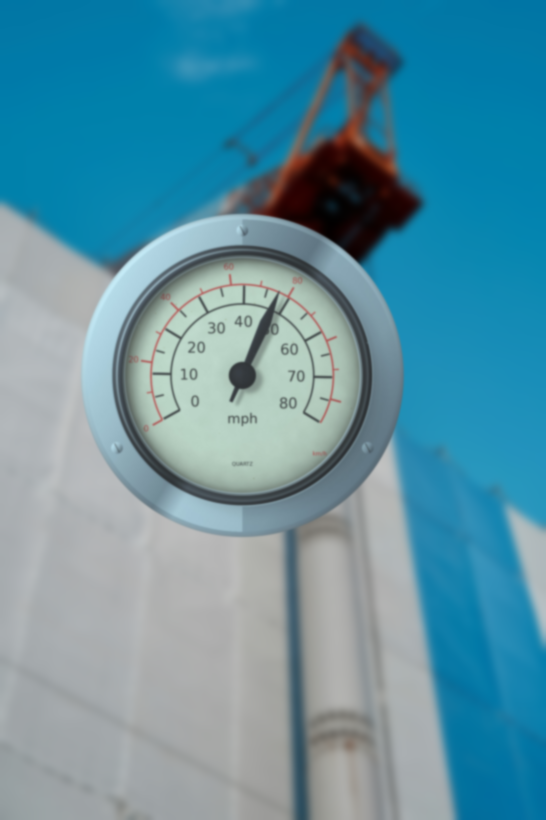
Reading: 47.5,mph
